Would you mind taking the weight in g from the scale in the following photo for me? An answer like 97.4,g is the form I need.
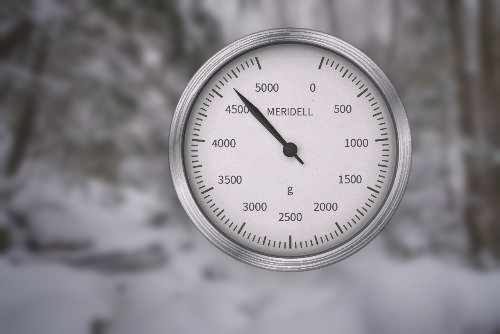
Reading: 4650,g
